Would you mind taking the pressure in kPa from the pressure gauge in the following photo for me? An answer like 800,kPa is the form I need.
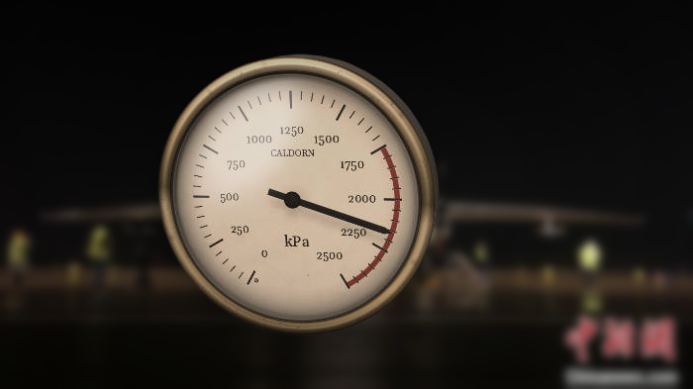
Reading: 2150,kPa
